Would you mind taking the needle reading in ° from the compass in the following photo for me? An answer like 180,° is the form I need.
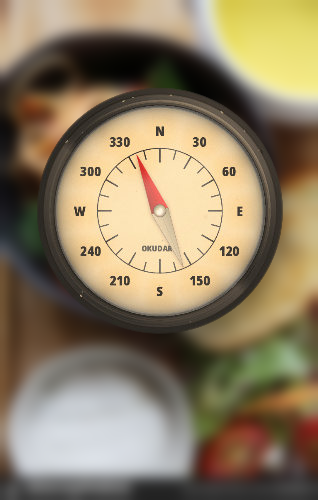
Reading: 337.5,°
